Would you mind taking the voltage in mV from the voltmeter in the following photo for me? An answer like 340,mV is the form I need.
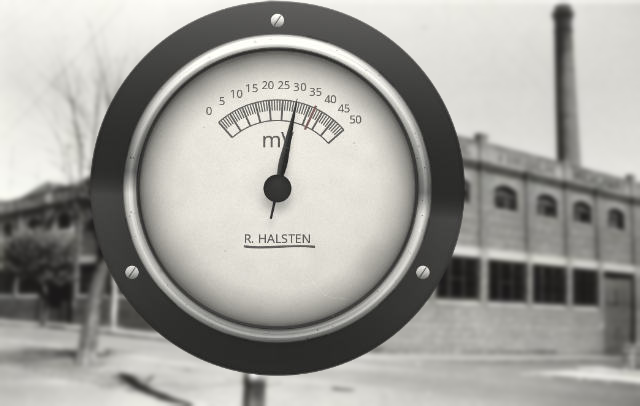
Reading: 30,mV
